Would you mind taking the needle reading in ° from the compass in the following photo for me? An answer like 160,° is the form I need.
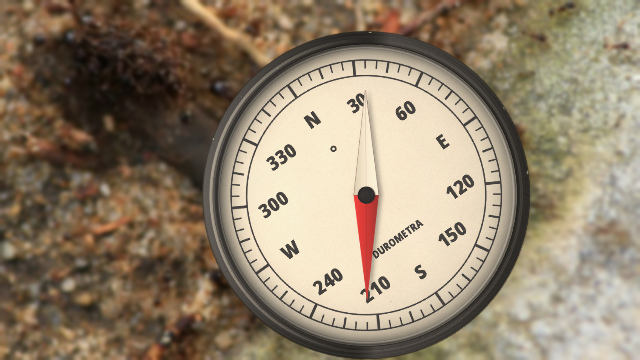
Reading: 215,°
